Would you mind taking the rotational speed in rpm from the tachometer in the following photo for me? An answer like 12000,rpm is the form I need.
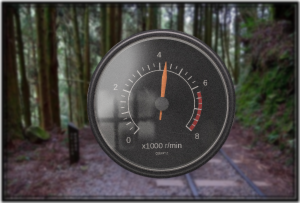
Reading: 4250,rpm
